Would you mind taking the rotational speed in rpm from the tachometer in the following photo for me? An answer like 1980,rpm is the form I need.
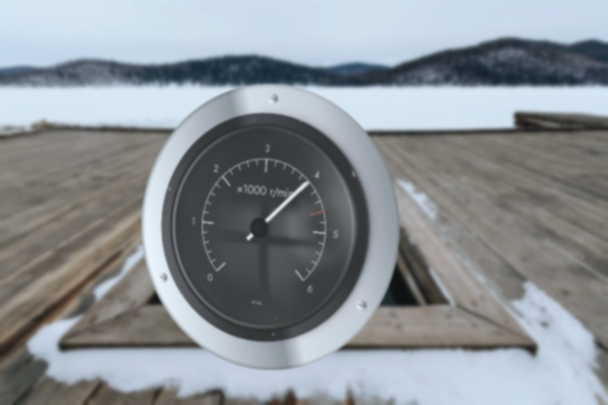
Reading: 4000,rpm
